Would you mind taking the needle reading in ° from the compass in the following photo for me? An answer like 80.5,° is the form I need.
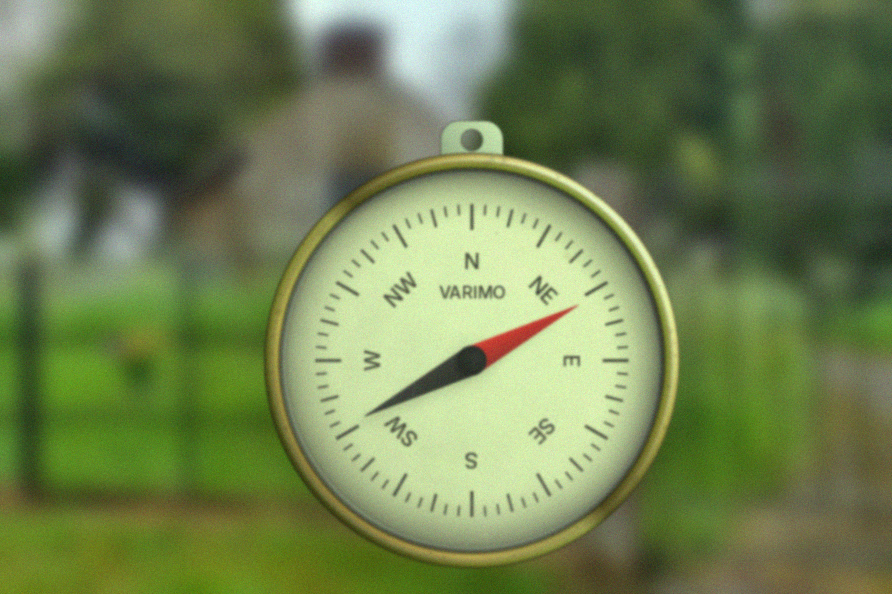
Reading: 62.5,°
